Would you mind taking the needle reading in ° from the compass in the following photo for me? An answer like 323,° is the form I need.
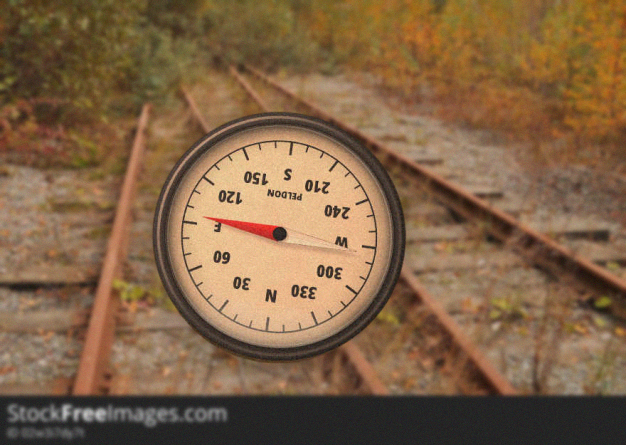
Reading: 95,°
